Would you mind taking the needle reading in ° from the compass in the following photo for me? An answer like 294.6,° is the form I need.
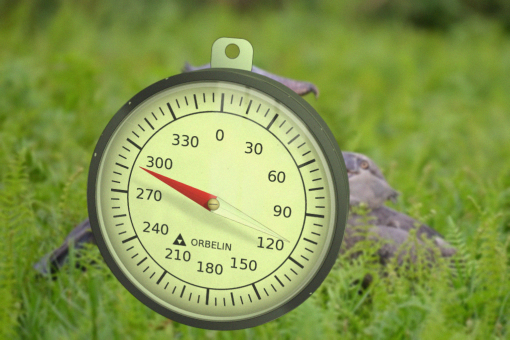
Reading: 290,°
